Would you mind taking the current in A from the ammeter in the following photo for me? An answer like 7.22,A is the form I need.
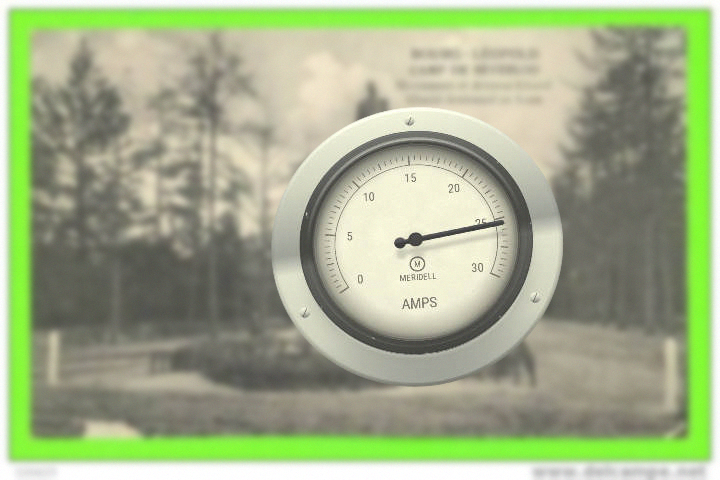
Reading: 25.5,A
